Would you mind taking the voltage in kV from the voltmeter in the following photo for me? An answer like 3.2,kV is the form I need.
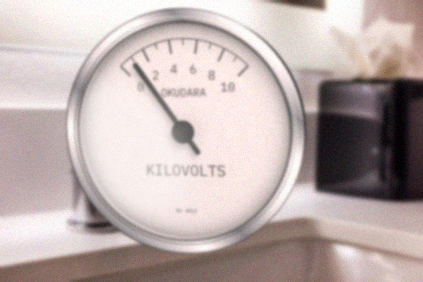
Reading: 1,kV
